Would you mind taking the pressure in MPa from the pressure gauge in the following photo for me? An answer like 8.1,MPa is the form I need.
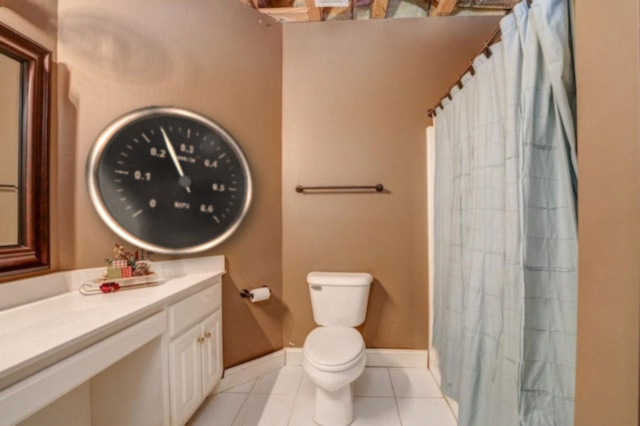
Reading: 0.24,MPa
